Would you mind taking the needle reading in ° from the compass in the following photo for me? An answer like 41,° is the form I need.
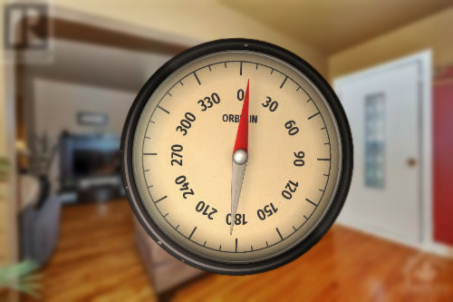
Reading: 5,°
